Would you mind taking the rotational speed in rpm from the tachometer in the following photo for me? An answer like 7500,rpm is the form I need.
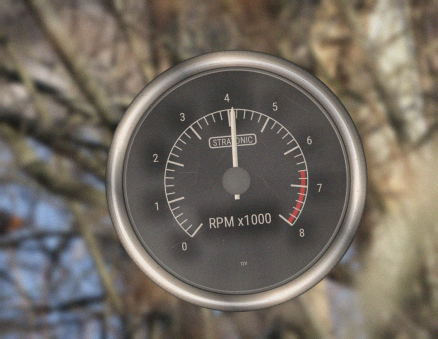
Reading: 4100,rpm
